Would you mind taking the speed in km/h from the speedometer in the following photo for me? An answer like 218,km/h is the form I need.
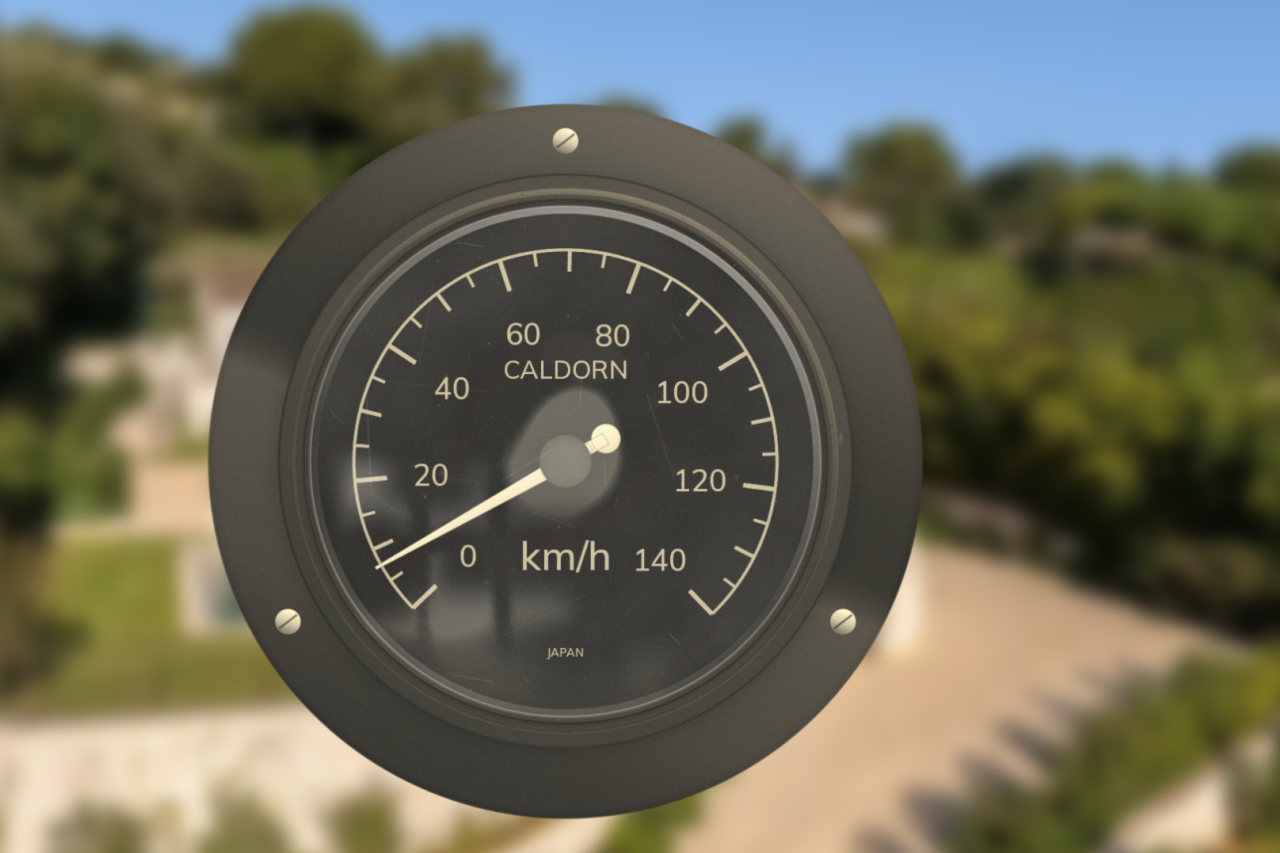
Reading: 7.5,km/h
